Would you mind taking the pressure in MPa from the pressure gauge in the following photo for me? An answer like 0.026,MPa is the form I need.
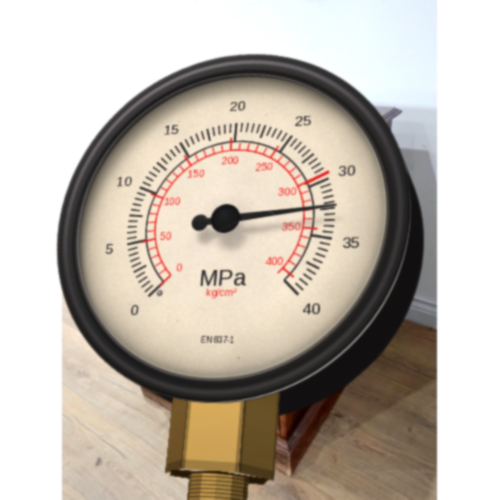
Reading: 32.5,MPa
